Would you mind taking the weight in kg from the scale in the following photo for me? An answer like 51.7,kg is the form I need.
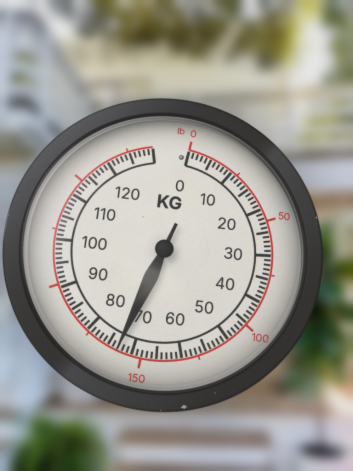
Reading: 73,kg
